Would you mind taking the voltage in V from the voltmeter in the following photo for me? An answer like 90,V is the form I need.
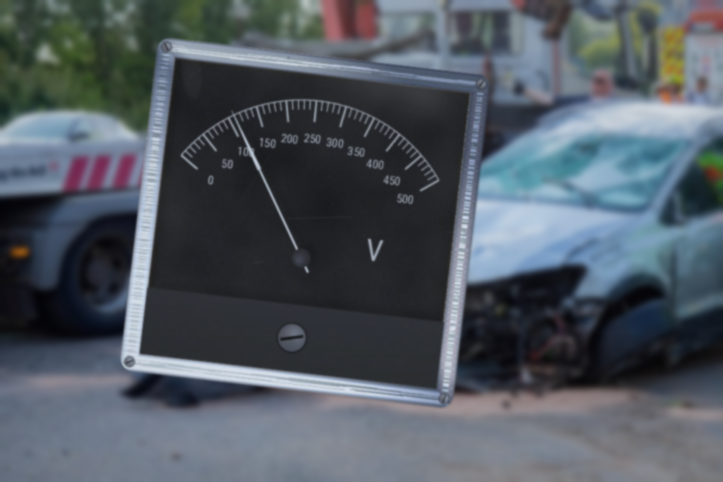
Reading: 110,V
